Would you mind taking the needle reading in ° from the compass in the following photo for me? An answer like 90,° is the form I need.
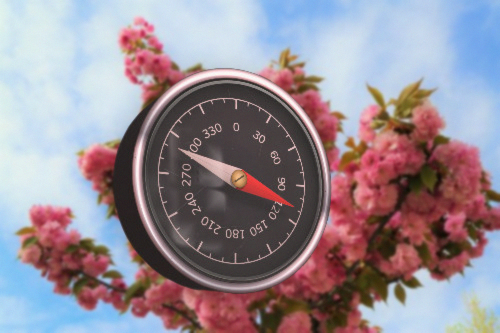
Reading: 110,°
